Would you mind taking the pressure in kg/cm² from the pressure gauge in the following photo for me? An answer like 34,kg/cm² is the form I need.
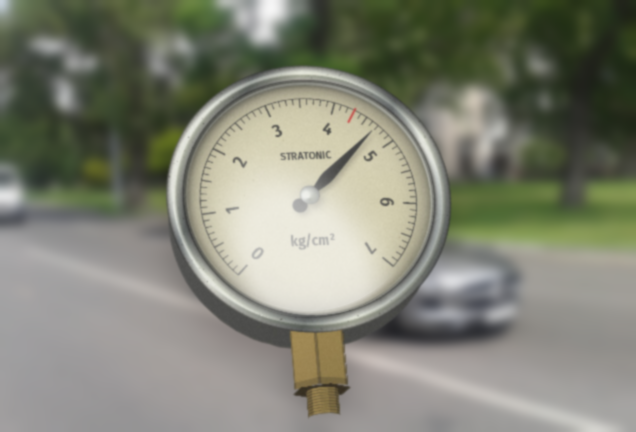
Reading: 4.7,kg/cm²
